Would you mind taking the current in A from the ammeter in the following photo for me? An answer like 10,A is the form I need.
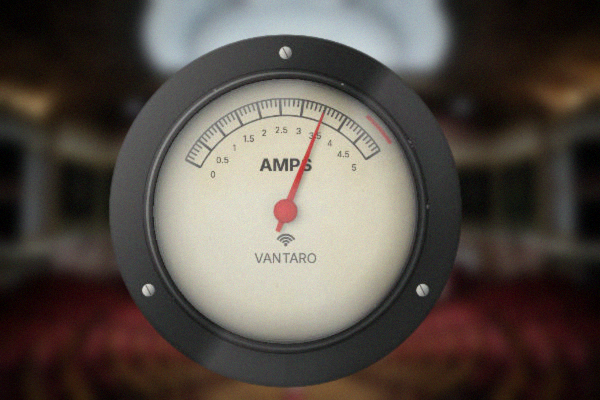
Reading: 3.5,A
